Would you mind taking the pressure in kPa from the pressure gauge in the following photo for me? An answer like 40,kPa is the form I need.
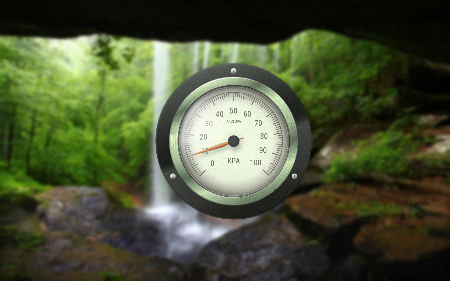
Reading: 10,kPa
